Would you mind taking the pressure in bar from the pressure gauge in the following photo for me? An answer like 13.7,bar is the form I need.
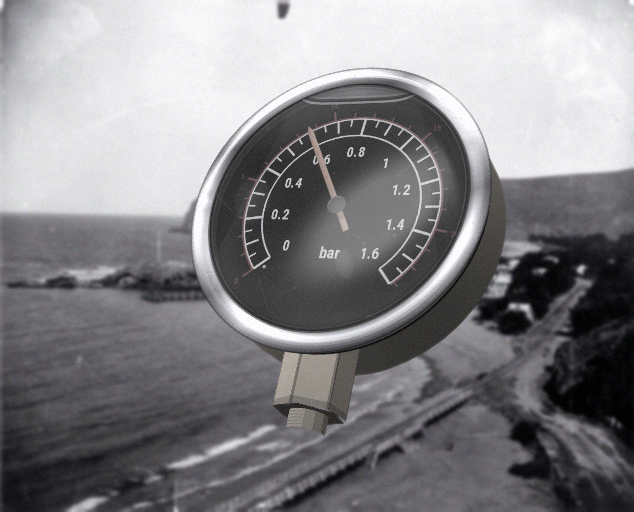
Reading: 0.6,bar
